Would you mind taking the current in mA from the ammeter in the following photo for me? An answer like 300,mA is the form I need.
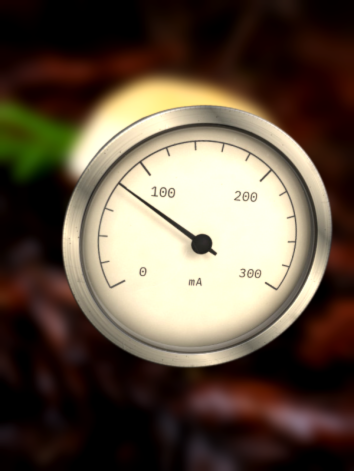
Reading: 80,mA
